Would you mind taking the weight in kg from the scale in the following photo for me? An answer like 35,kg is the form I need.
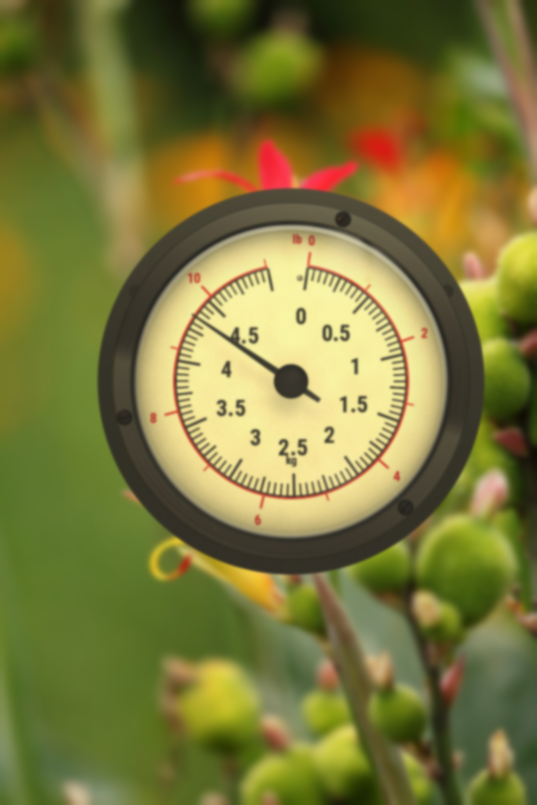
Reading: 4.35,kg
